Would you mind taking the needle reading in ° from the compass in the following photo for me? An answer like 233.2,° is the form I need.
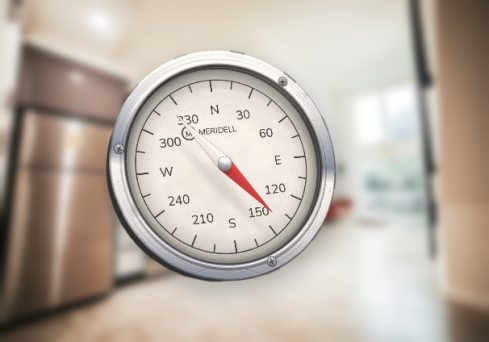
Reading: 142.5,°
